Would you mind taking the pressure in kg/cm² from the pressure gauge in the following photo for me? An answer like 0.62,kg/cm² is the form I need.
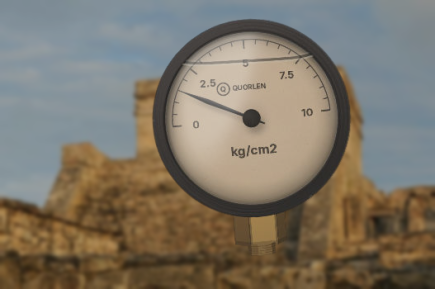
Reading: 1.5,kg/cm²
